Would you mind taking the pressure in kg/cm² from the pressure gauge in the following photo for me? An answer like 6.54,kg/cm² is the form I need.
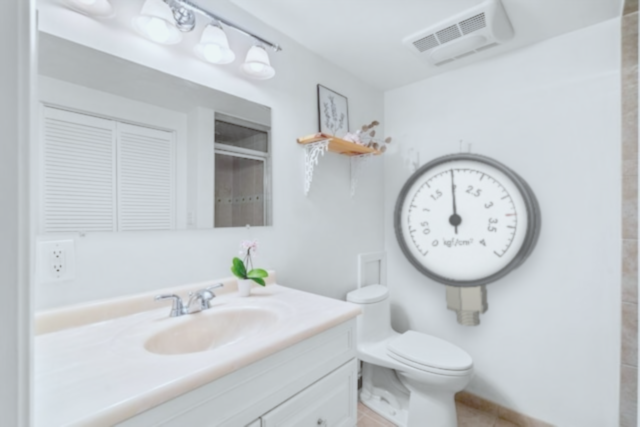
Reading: 2,kg/cm²
